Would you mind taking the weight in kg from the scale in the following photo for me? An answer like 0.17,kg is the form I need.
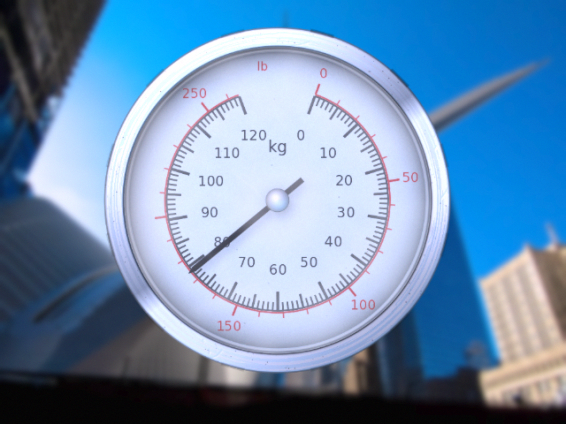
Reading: 79,kg
